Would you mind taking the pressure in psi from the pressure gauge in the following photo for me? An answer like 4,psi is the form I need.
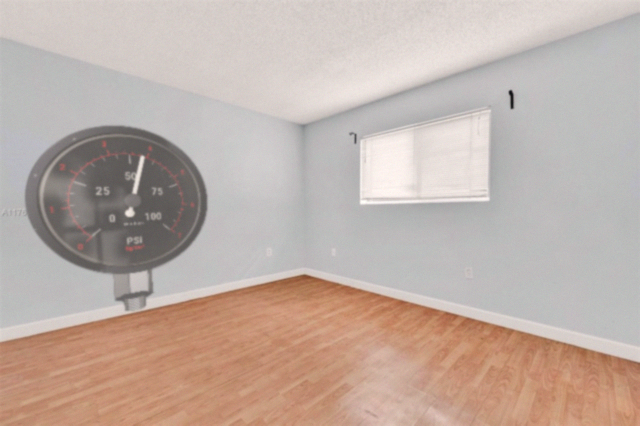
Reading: 55,psi
